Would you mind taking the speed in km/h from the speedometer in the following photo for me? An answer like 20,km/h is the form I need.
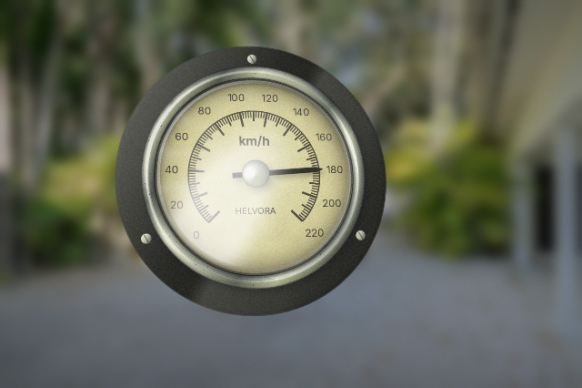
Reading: 180,km/h
